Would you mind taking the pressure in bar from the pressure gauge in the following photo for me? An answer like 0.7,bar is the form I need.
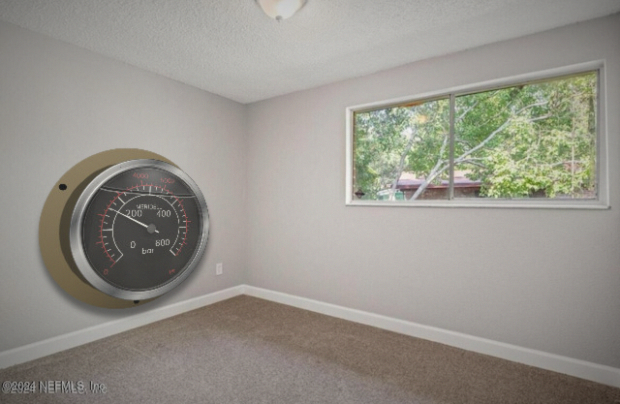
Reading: 160,bar
